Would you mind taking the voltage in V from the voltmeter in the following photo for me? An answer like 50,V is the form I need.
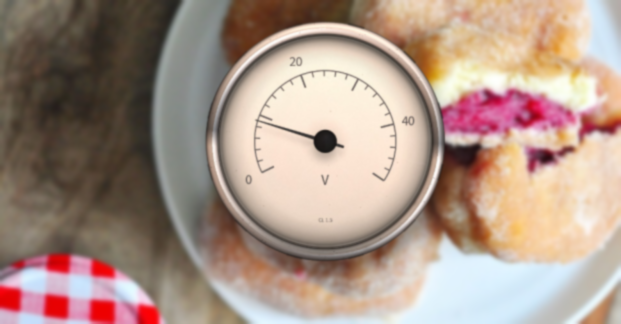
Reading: 9,V
